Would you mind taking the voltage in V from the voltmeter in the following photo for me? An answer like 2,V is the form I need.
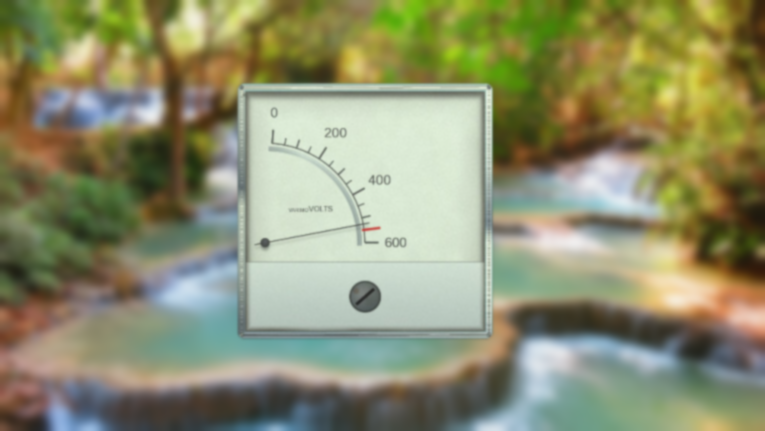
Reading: 525,V
